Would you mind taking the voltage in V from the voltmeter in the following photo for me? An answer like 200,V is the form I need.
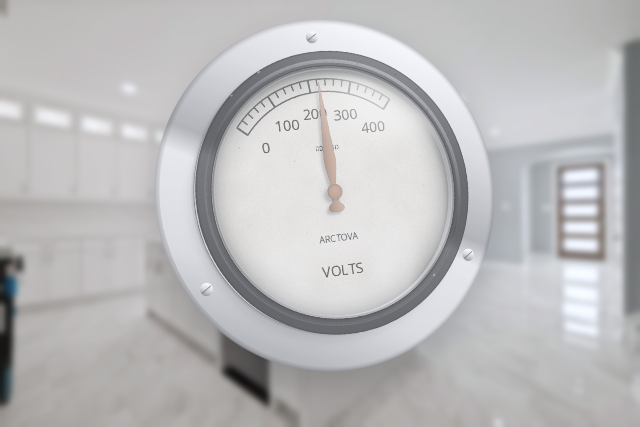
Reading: 220,V
